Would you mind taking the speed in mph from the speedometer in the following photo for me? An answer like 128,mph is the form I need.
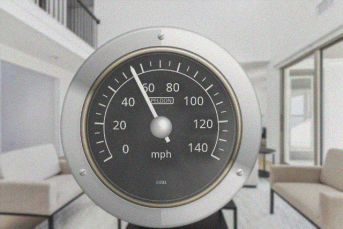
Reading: 55,mph
